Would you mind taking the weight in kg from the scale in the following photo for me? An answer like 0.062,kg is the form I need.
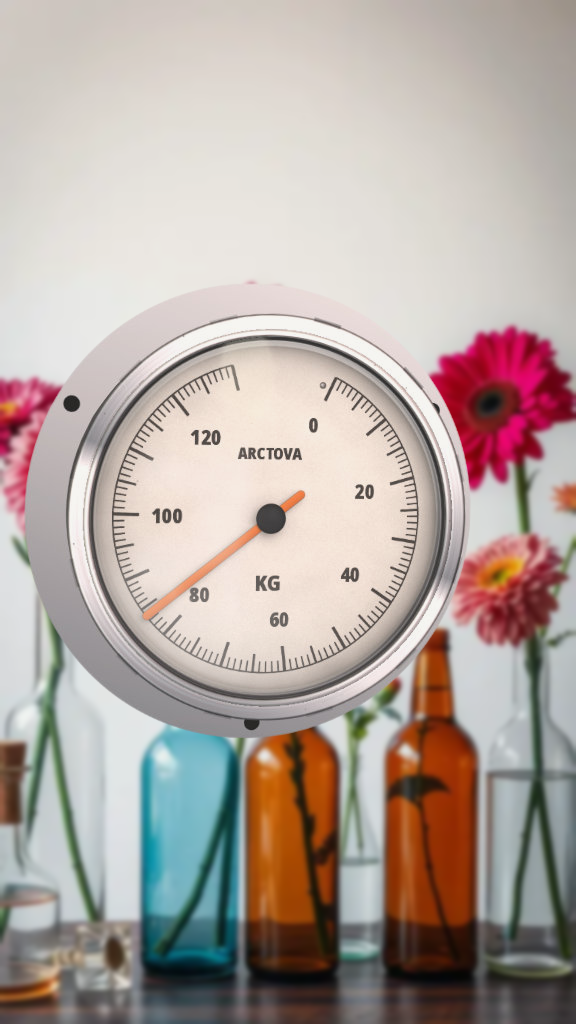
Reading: 84,kg
